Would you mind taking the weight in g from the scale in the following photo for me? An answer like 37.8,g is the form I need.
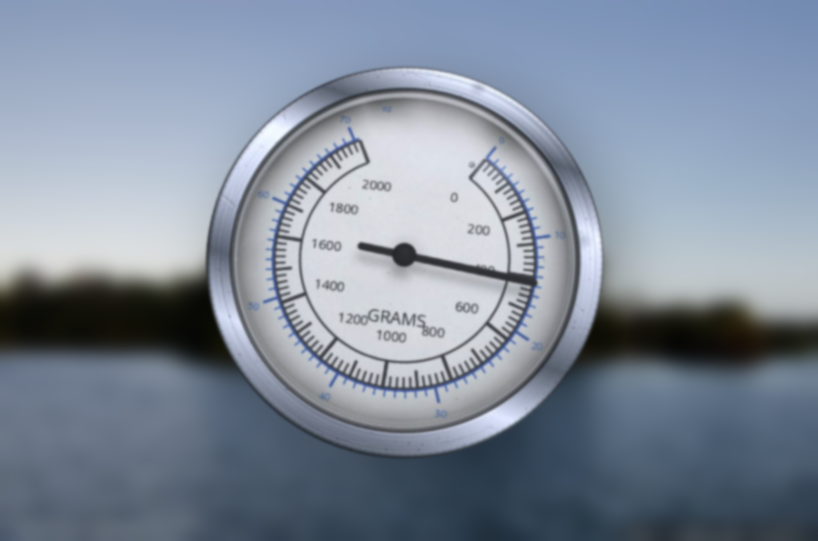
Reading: 420,g
